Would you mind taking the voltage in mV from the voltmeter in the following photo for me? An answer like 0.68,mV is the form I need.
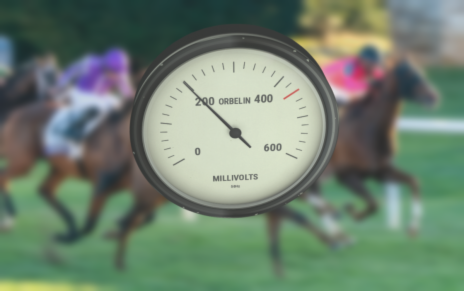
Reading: 200,mV
